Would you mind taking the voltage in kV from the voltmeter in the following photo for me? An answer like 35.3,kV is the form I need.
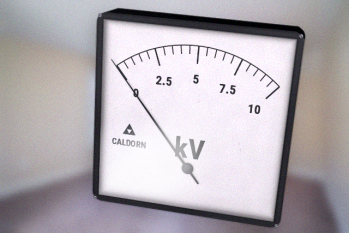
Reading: 0,kV
